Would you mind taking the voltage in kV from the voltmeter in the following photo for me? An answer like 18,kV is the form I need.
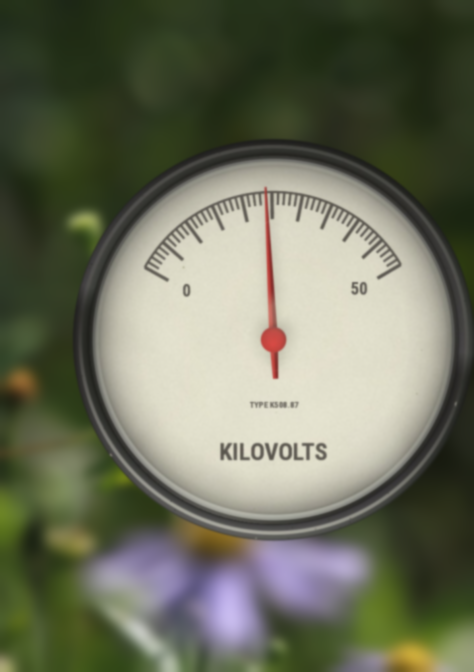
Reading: 24,kV
